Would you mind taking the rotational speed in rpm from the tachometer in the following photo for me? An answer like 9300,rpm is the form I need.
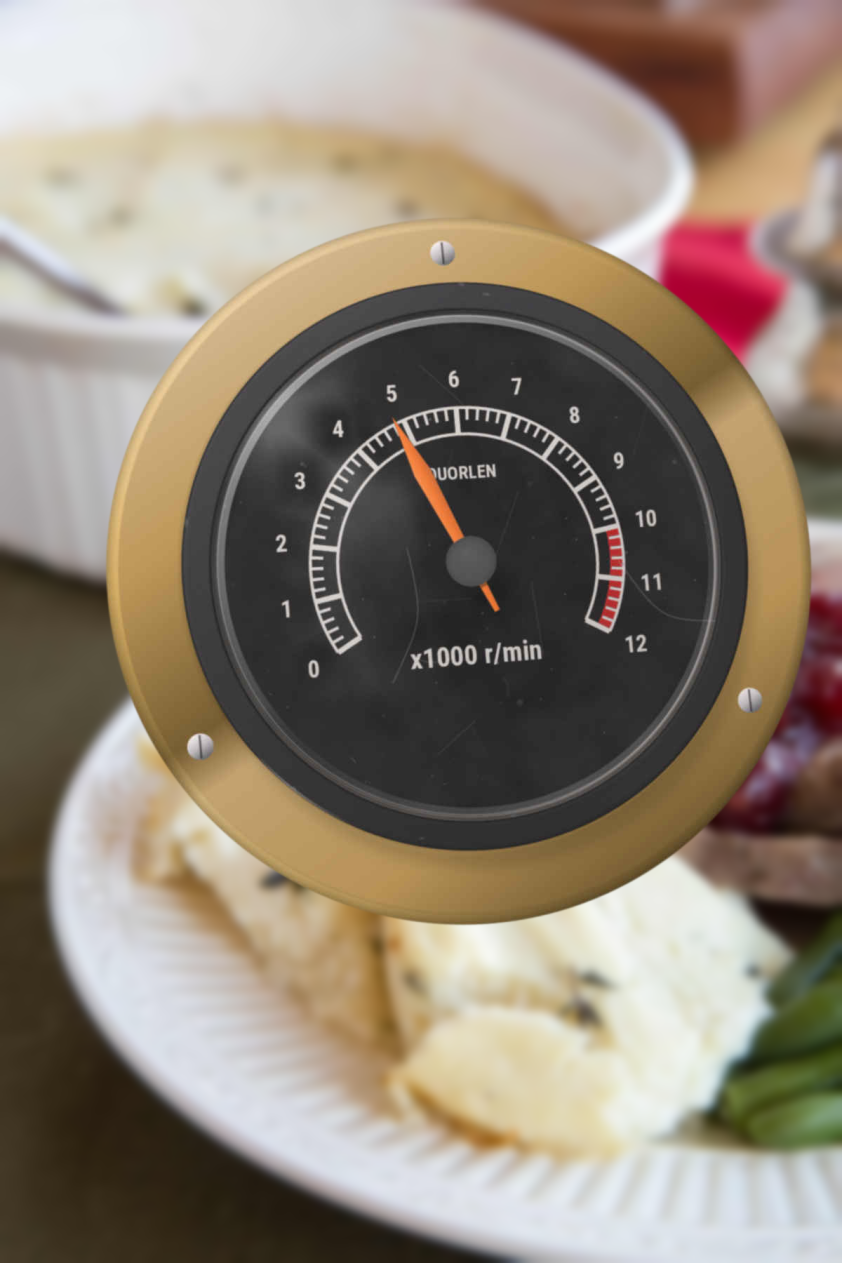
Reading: 4800,rpm
